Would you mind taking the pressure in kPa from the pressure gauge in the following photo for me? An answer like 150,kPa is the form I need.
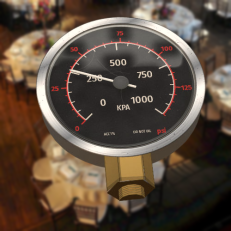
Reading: 250,kPa
